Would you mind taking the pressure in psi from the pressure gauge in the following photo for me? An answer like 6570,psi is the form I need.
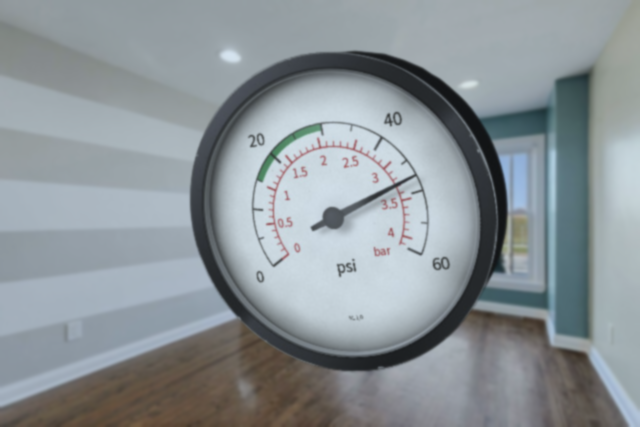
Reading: 47.5,psi
